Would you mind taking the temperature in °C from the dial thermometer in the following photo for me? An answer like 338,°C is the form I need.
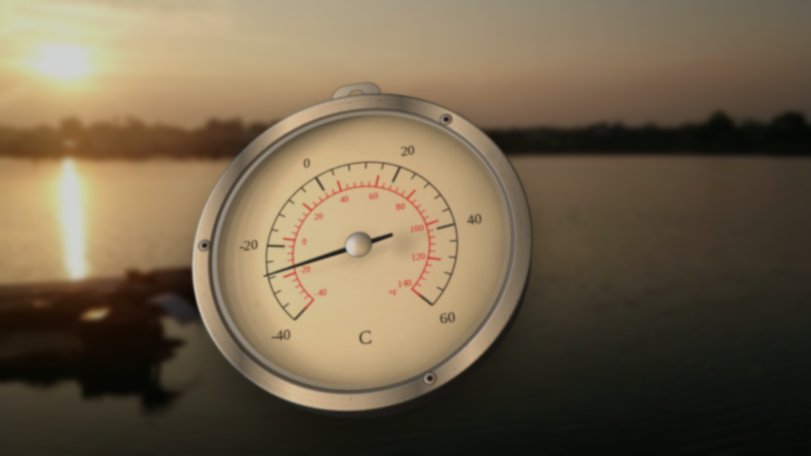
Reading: -28,°C
